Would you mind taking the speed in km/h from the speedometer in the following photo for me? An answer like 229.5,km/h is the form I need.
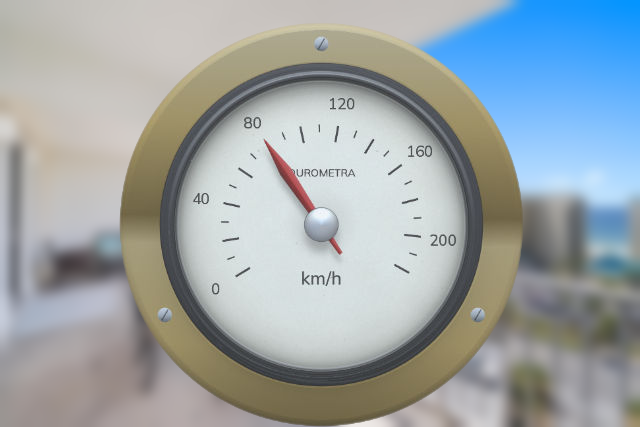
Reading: 80,km/h
